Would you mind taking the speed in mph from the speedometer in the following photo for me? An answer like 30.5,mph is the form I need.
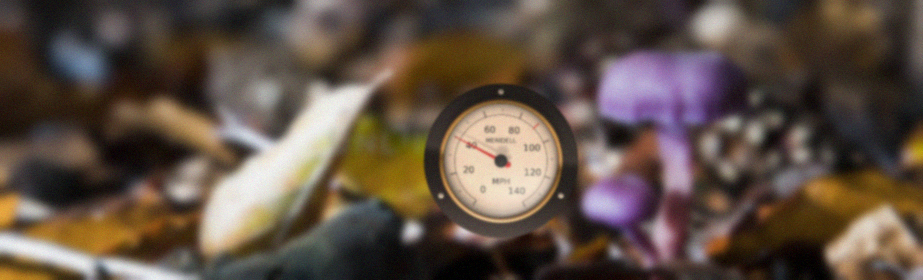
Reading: 40,mph
